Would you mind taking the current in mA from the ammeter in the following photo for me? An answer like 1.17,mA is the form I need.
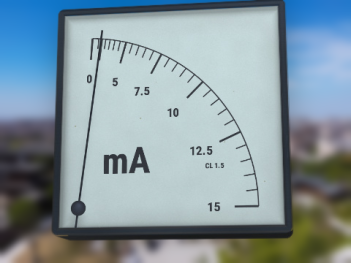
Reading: 2.5,mA
